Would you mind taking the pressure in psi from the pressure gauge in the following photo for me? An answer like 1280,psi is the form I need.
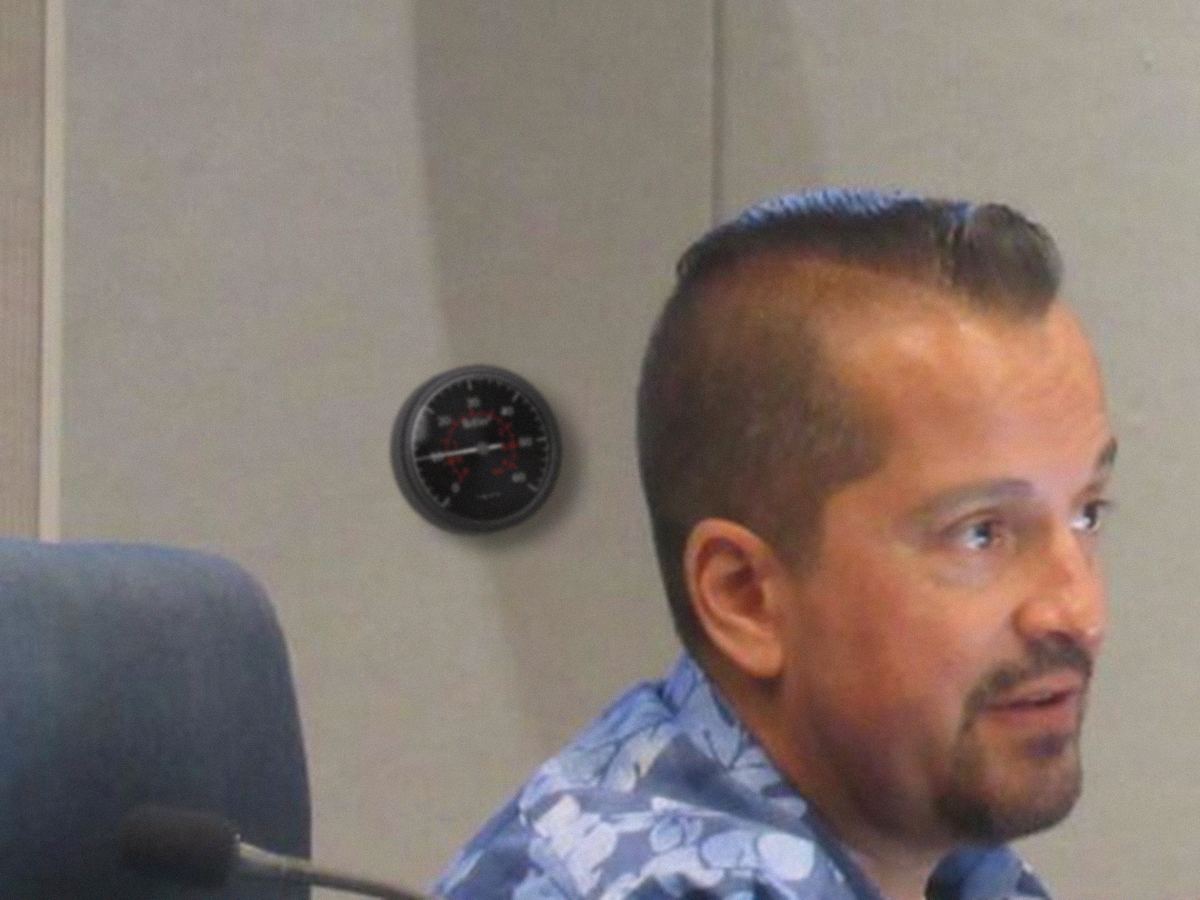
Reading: 10,psi
